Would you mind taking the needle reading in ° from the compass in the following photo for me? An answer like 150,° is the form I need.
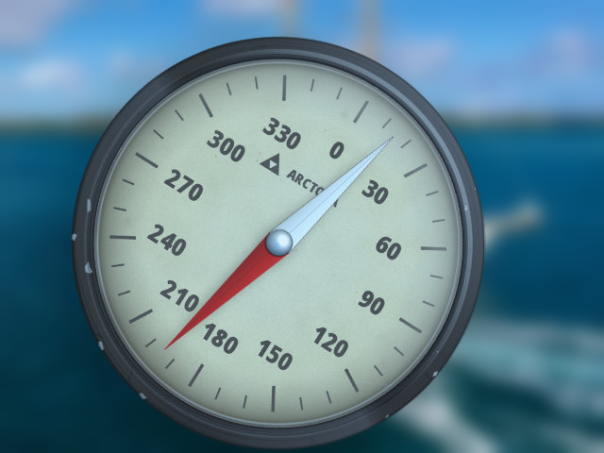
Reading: 195,°
